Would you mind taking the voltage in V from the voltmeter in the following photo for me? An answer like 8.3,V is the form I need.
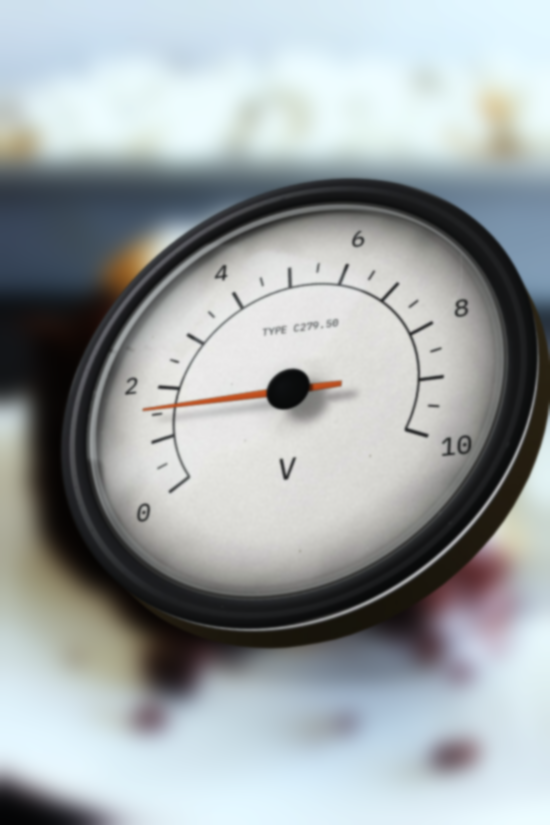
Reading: 1.5,V
